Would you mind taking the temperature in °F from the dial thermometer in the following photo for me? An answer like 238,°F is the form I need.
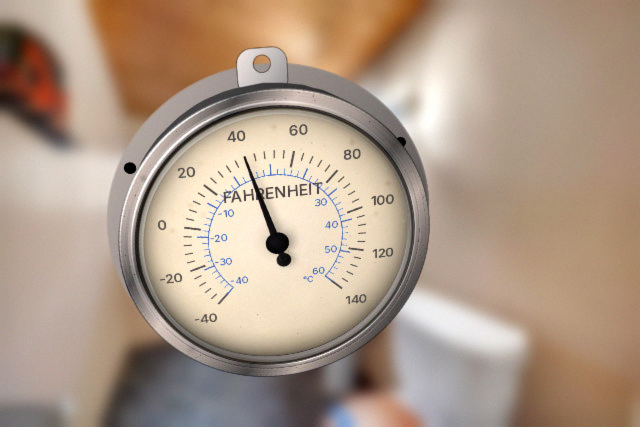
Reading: 40,°F
